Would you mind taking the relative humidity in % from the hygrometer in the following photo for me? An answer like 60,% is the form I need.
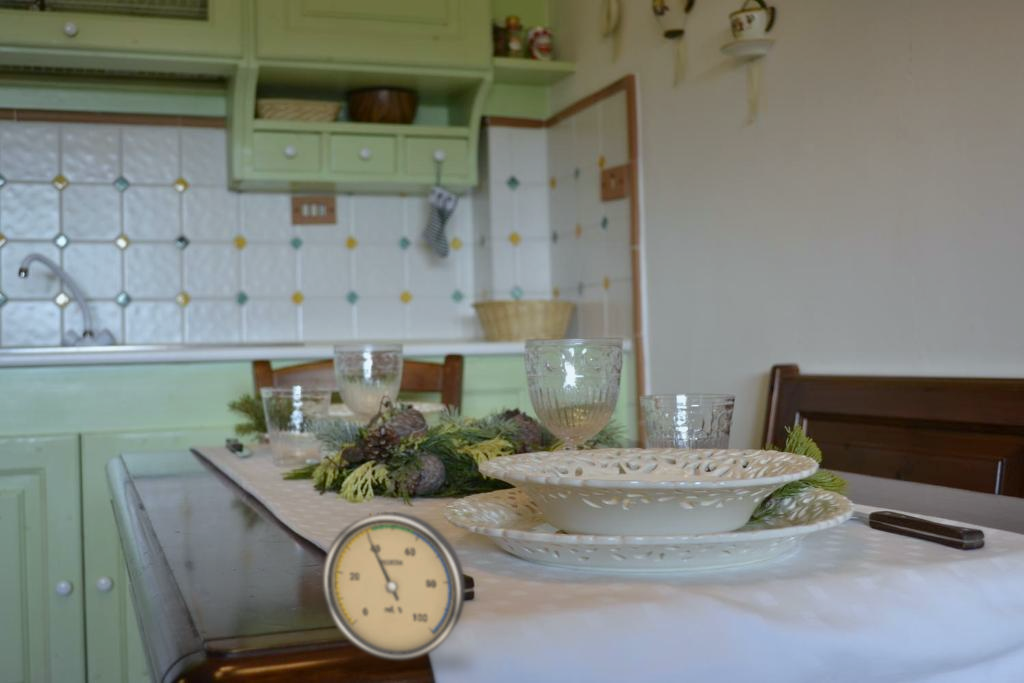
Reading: 40,%
